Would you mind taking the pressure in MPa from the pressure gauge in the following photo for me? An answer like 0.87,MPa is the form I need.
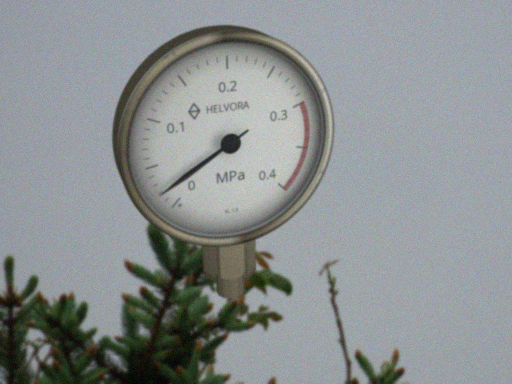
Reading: 0.02,MPa
